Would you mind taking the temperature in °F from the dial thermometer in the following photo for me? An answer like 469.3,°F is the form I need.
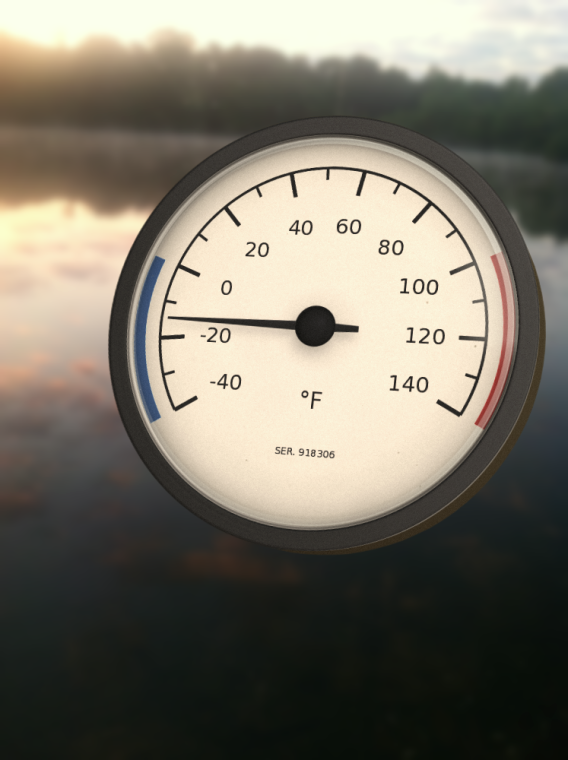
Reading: -15,°F
